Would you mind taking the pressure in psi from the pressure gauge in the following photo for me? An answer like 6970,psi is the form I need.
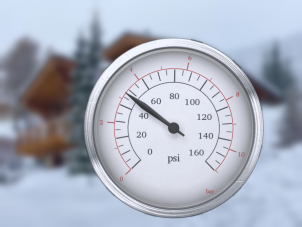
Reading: 47.5,psi
